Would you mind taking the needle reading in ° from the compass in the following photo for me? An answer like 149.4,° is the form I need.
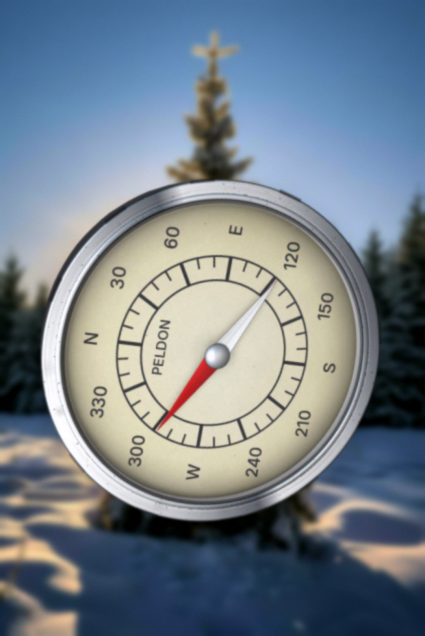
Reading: 300,°
